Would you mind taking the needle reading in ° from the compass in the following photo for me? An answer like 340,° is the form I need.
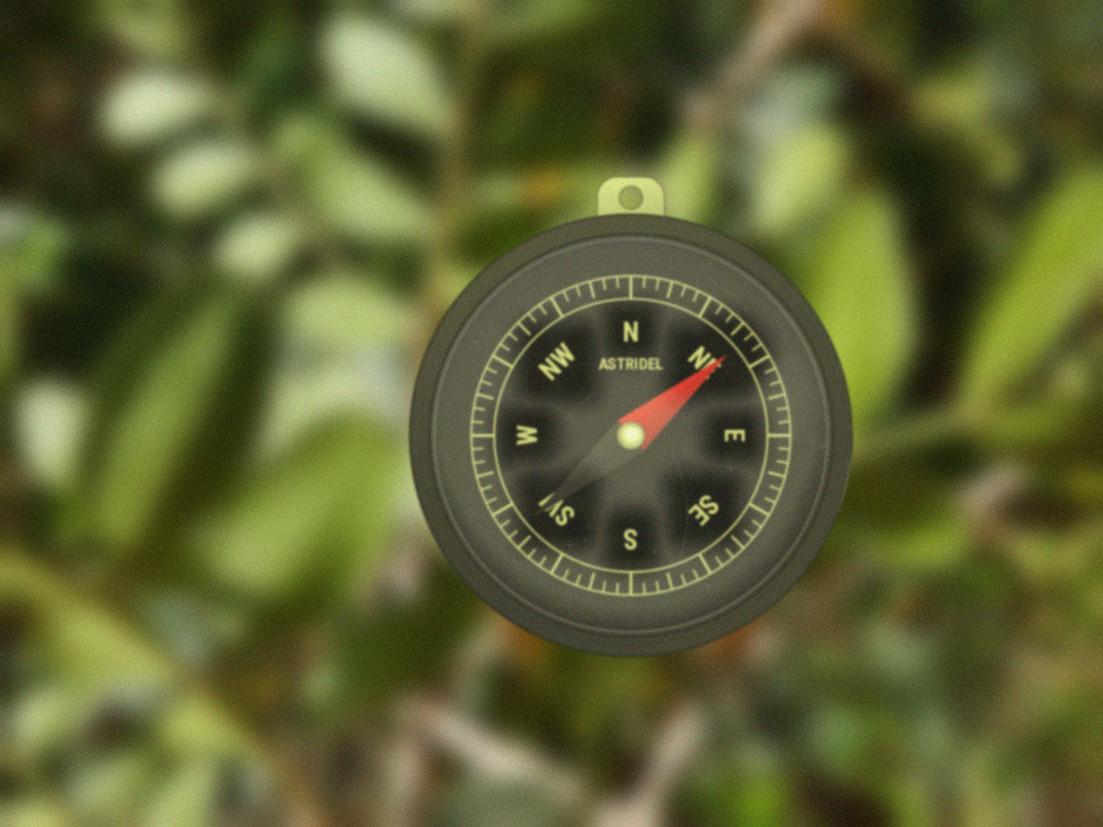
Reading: 50,°
